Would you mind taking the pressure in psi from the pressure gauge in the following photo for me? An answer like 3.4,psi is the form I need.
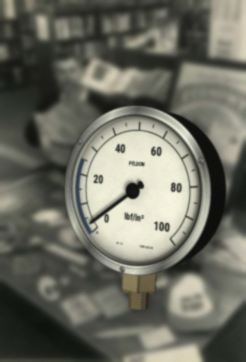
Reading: 2.5,psi
